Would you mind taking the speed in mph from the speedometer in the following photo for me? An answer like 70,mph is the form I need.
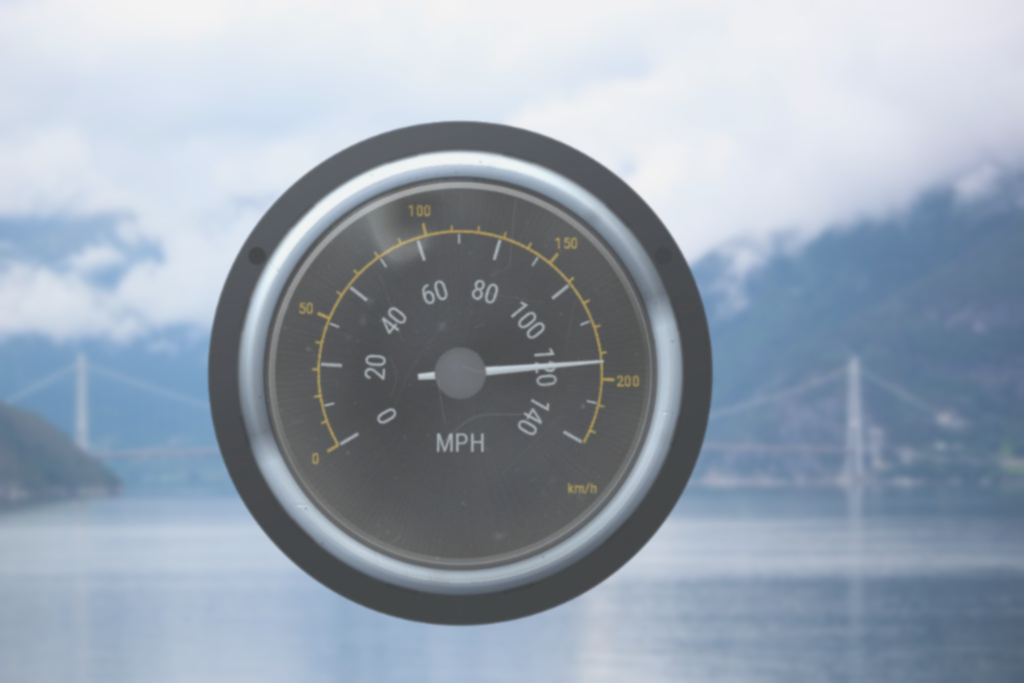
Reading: 120,mph
